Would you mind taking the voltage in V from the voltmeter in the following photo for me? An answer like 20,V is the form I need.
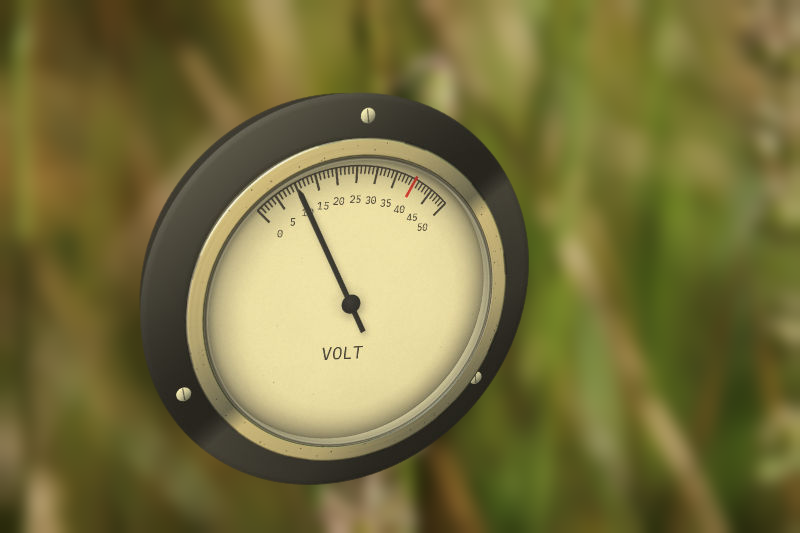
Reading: 10,V
